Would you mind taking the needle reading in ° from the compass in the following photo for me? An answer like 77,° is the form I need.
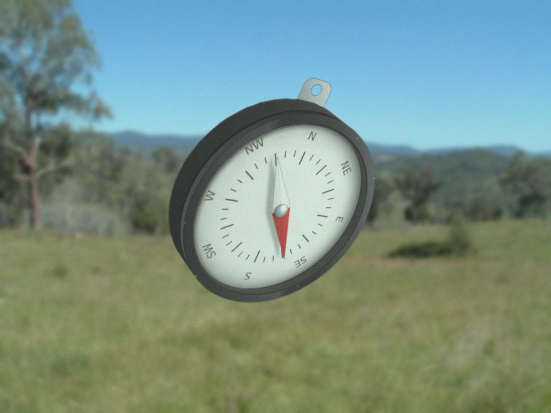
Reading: 150,°
